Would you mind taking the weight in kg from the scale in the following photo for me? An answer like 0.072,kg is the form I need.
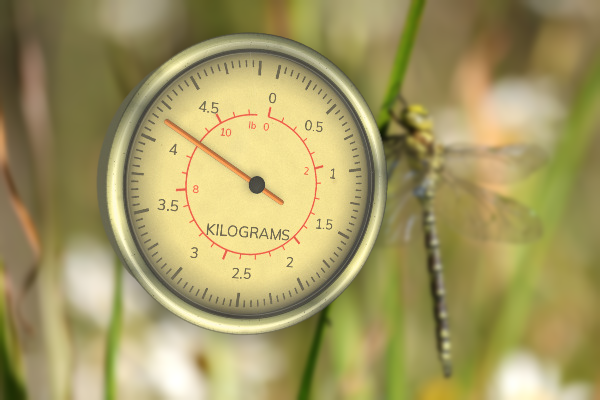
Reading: 4.15,kg
